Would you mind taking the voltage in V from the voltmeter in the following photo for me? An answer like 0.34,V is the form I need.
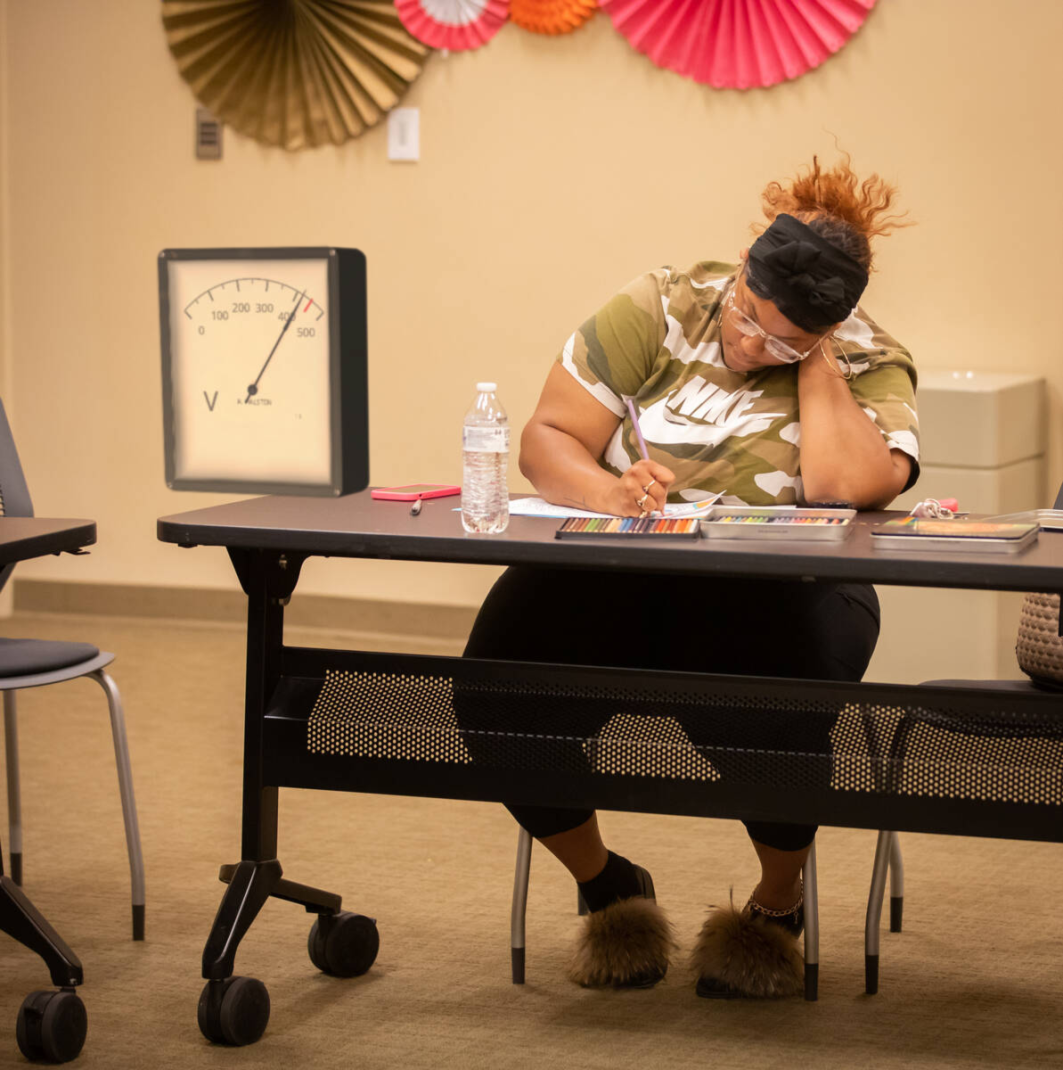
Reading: 425,V
